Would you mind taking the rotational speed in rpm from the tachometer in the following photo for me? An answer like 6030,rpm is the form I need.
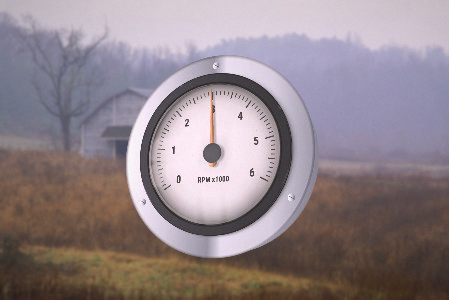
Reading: 3000,rpm
